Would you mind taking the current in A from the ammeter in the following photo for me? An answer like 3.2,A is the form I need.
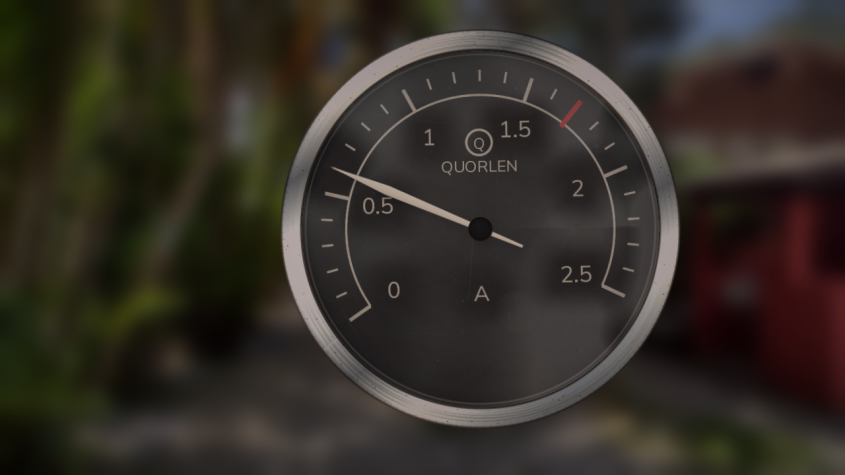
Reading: 0.6,A
